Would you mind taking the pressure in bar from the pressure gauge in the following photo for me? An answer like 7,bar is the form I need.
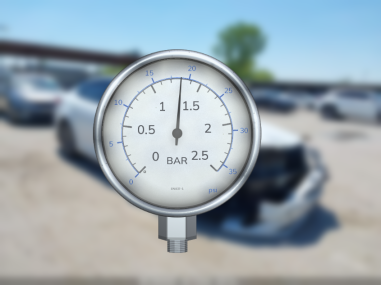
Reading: 1.3,bar
